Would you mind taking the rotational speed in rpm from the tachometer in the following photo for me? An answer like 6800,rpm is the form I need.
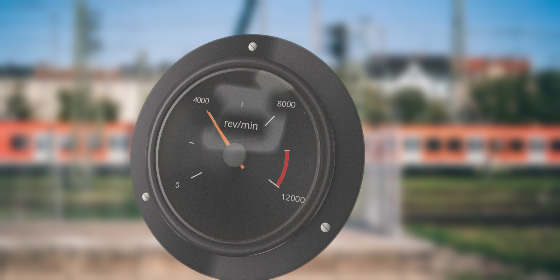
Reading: 4000,rpm
